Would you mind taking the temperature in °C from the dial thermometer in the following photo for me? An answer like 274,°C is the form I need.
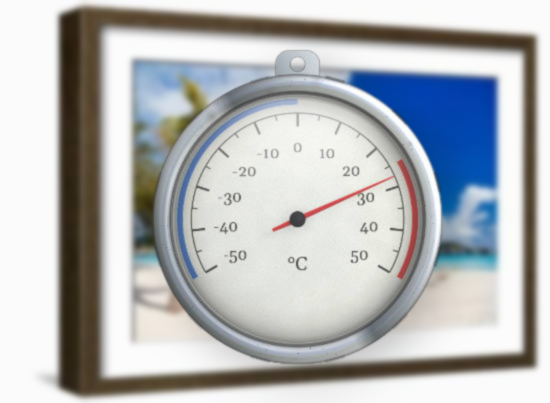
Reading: 27.5,°C
